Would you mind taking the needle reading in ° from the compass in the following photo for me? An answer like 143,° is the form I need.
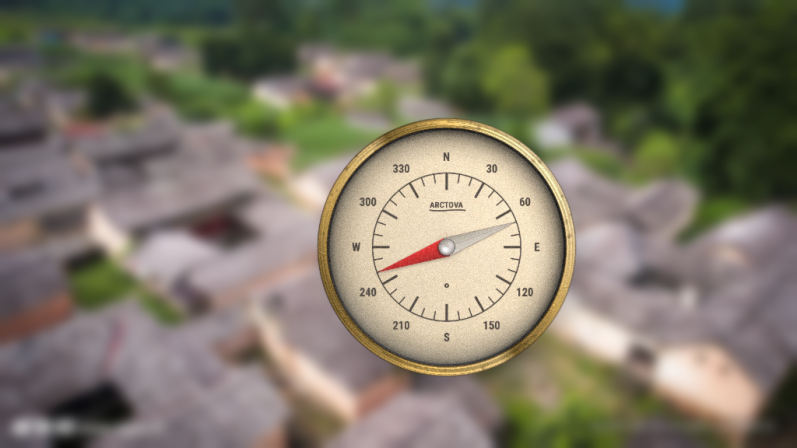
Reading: 250,°
